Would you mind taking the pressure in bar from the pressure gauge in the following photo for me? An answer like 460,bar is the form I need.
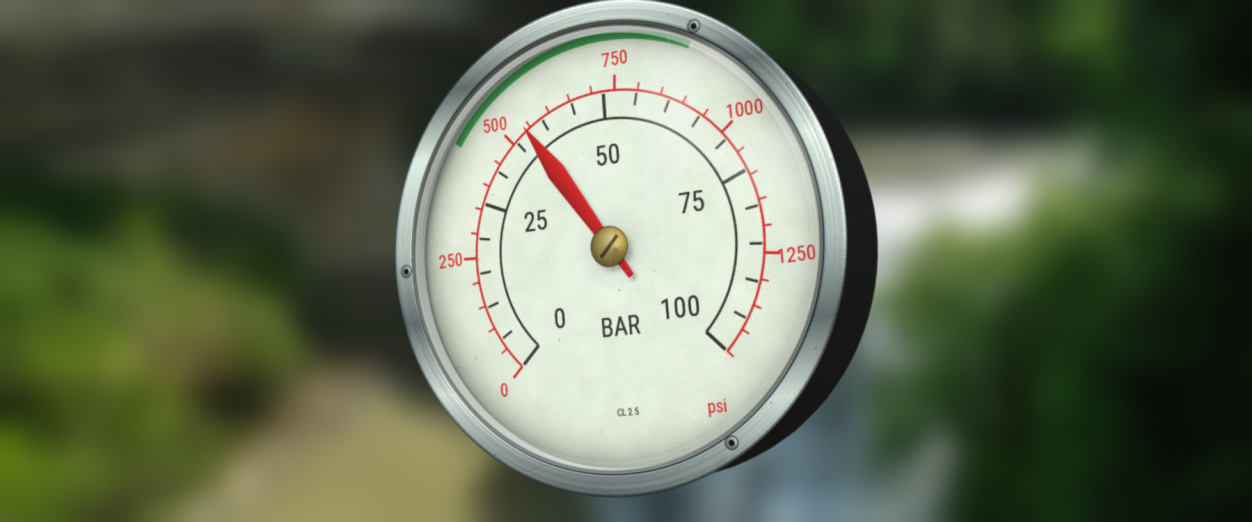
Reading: 37.5,bar
